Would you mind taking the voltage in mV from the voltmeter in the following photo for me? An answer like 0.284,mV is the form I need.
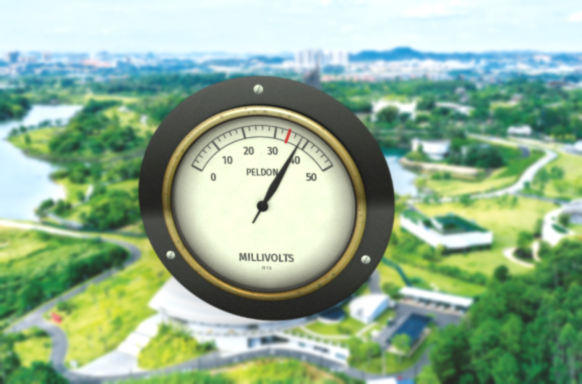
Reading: 38,mV
